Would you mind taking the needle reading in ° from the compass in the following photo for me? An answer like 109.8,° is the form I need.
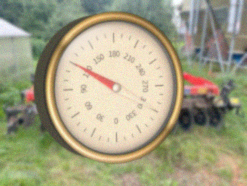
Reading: 120,°
